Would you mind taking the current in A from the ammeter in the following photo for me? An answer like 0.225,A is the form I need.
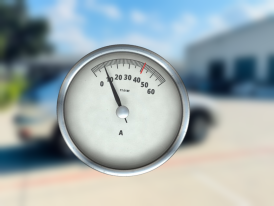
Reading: 10,A
